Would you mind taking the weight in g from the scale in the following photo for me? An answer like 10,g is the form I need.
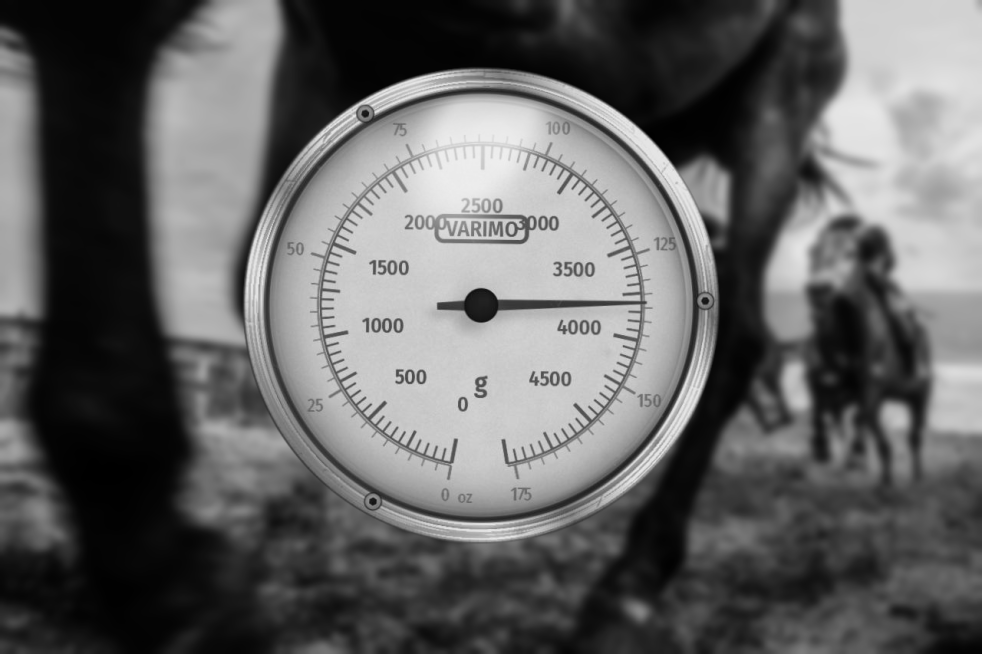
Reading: 3800,g
